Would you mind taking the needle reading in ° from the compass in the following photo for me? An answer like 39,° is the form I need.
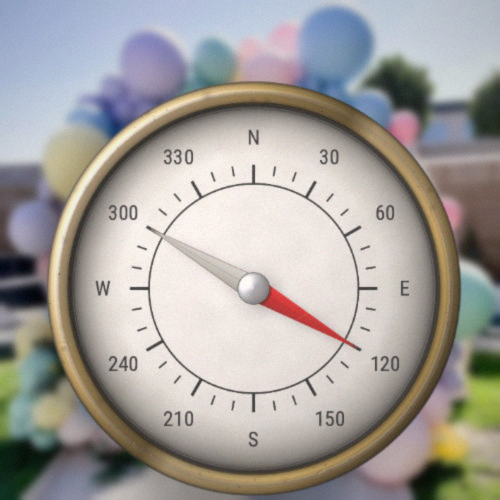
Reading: 120,°
